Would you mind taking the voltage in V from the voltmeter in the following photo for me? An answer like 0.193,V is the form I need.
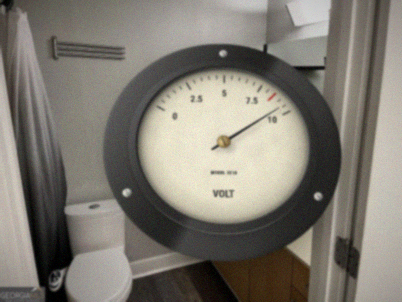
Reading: 9.5,V
